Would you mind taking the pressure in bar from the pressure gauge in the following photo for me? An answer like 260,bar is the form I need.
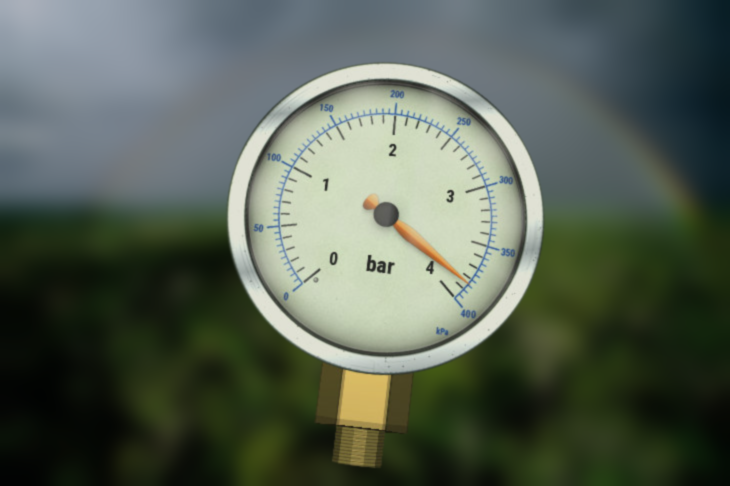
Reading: 3.85,bar
